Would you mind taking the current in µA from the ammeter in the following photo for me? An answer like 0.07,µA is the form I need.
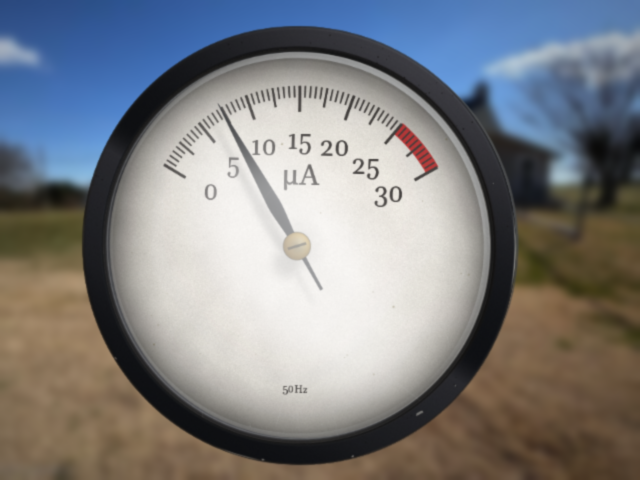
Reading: 7.5,µA
